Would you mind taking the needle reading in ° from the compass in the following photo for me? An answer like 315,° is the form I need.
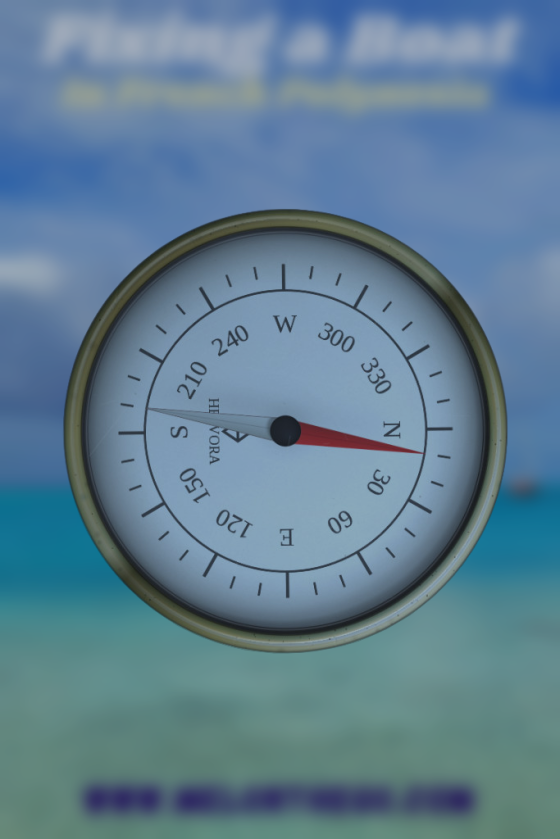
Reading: 10,°
